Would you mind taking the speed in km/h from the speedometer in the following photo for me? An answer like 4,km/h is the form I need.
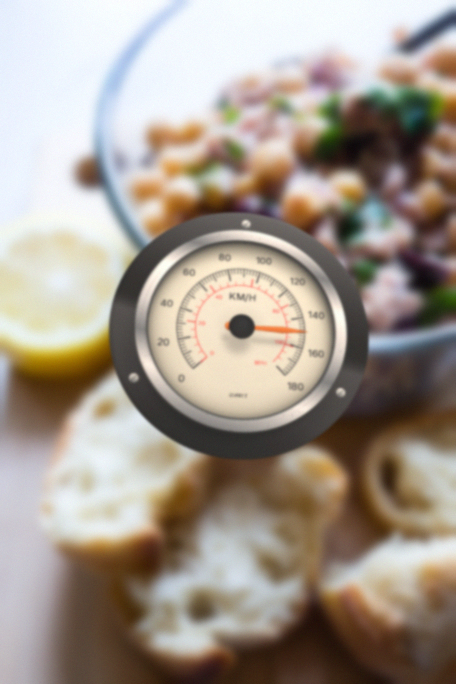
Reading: 150,km/h
